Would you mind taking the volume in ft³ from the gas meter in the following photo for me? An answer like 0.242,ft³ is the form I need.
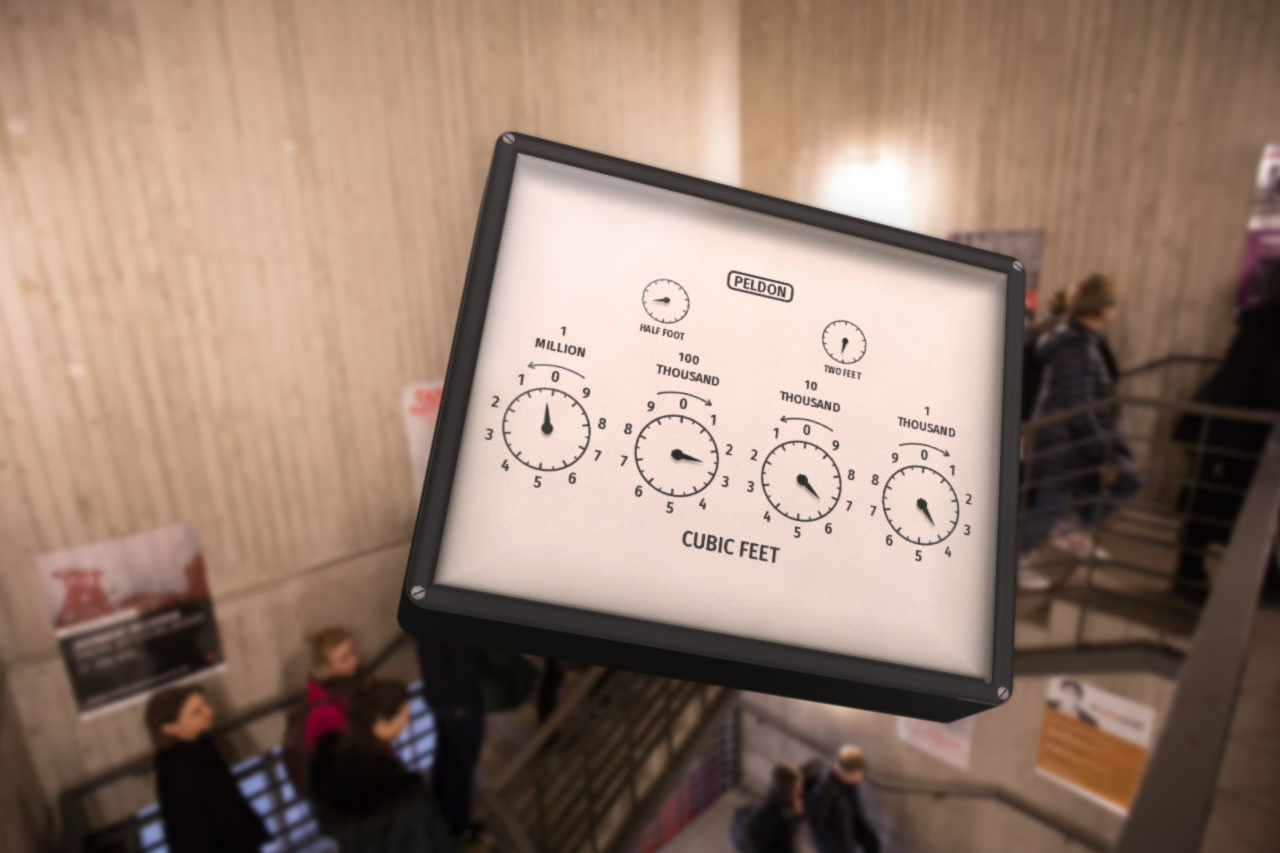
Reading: 26400,ft³
